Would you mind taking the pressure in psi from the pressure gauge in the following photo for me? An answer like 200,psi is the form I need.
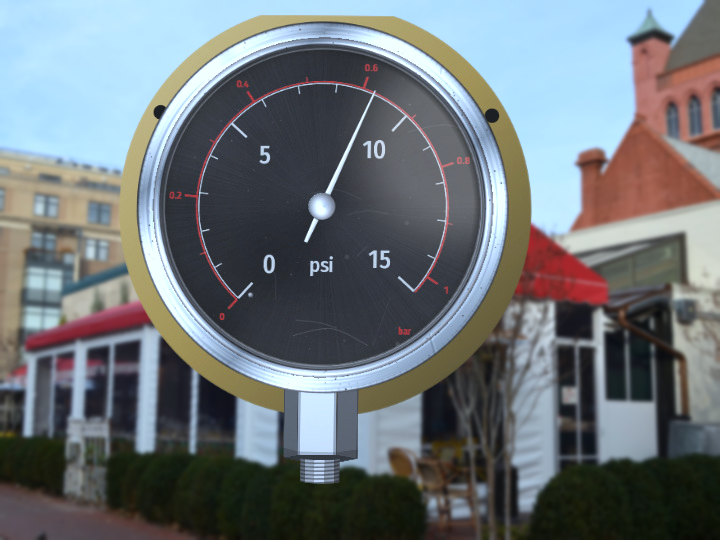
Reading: 9,psi
